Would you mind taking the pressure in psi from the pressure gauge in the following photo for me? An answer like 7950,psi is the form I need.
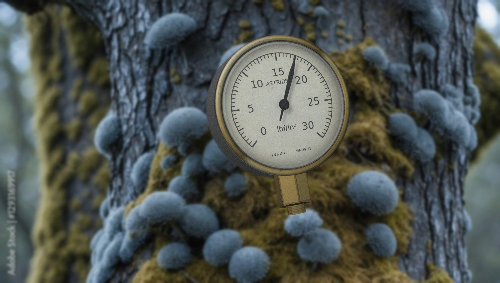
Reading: 17.5,psi
